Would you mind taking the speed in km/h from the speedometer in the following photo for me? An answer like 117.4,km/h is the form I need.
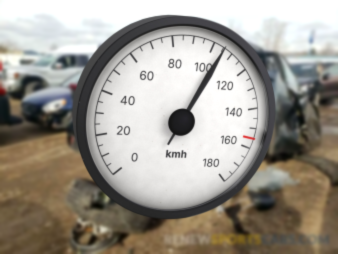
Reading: 105,km/h
